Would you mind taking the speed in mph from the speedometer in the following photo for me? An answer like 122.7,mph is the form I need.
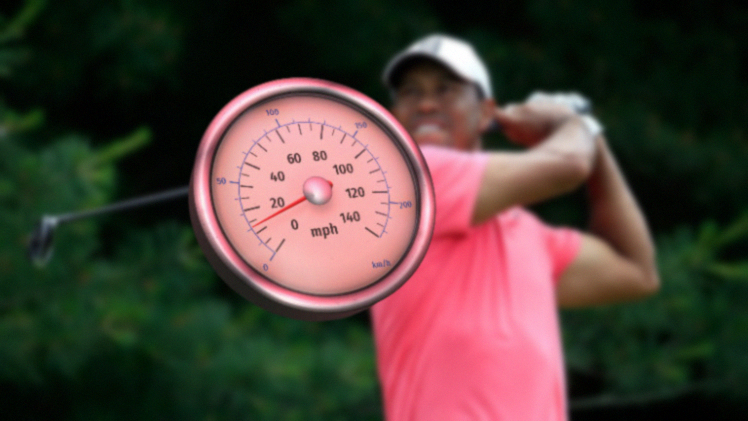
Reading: 12.5,mph
